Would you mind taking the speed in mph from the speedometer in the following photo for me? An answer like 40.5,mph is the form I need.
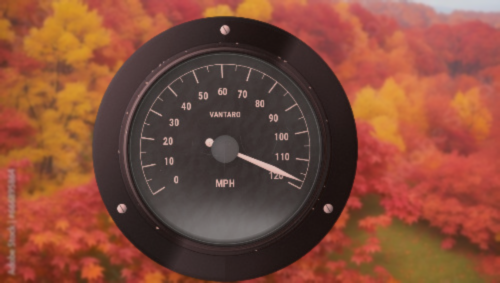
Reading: 117.5,mph
